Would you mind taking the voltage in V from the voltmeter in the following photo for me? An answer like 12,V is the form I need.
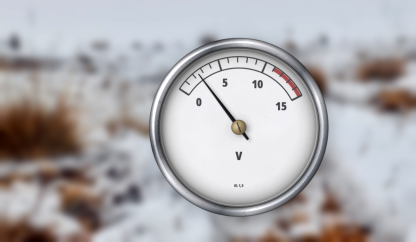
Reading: 2.5,V
